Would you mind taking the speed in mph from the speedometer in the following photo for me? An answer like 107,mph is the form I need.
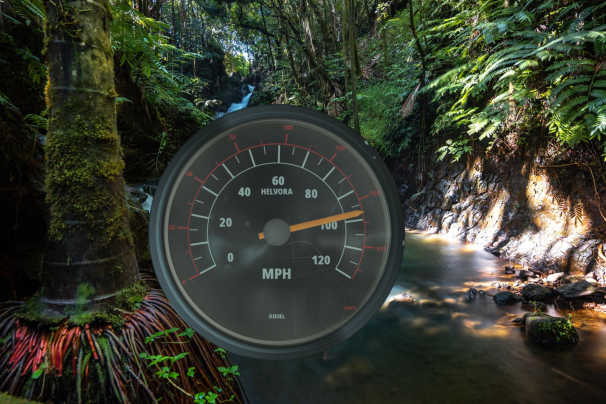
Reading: 97.5,mph
